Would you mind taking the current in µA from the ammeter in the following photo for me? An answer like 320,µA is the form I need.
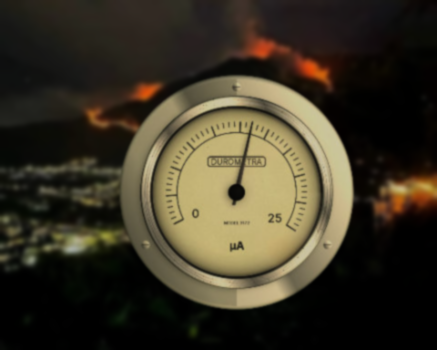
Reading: 13.5,µA
